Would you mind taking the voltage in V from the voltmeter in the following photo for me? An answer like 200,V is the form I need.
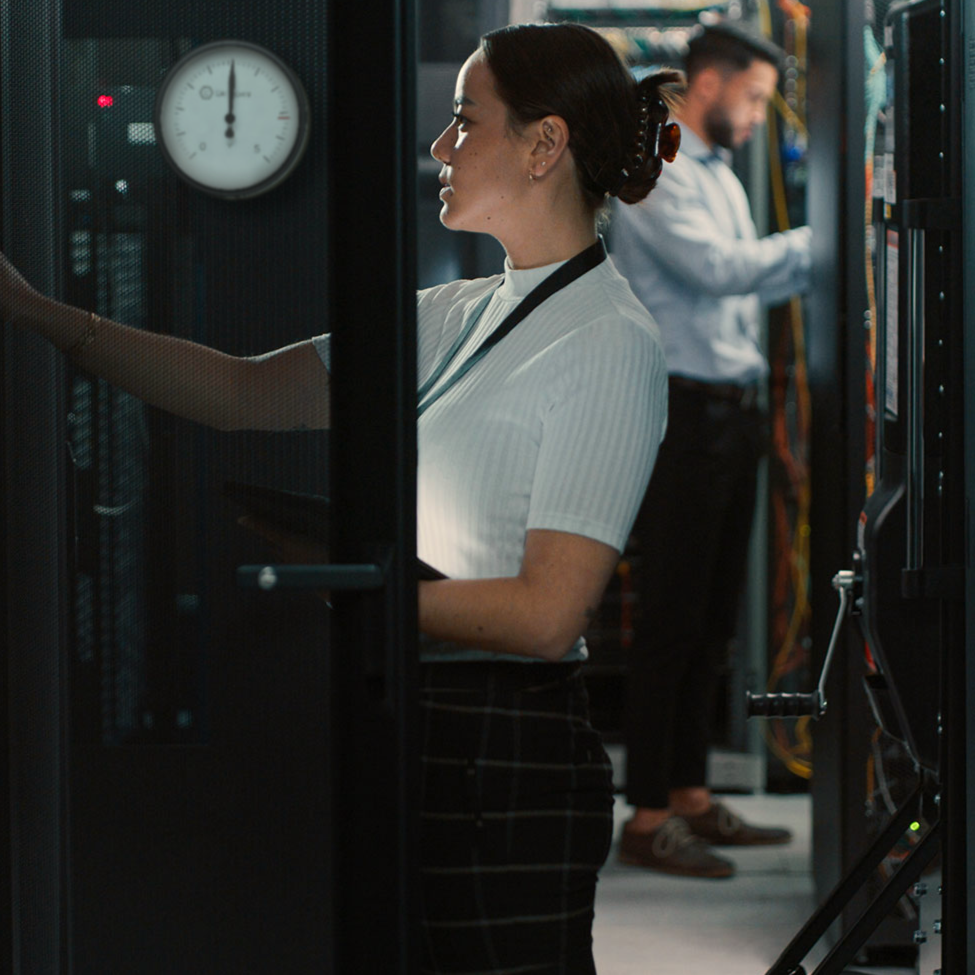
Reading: 2.5,V
